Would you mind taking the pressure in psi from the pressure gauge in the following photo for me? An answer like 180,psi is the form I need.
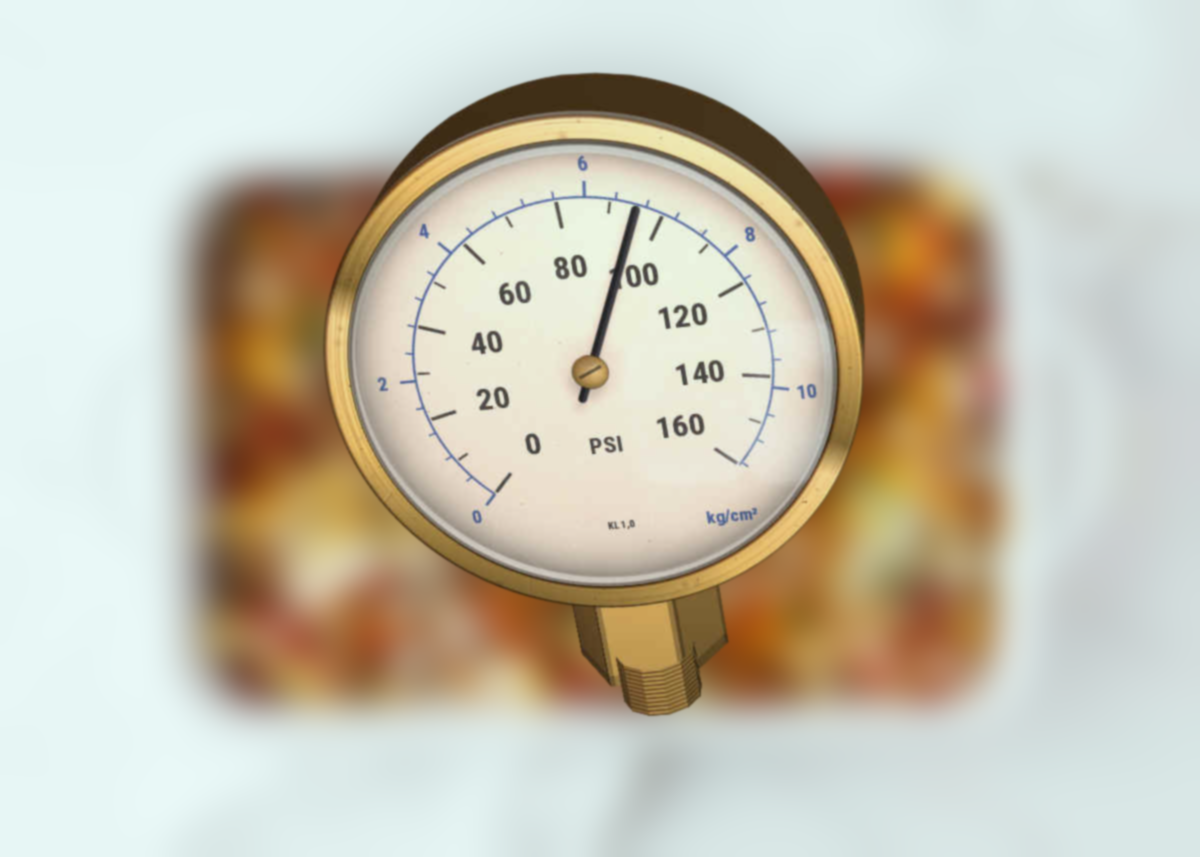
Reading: 95,psi
